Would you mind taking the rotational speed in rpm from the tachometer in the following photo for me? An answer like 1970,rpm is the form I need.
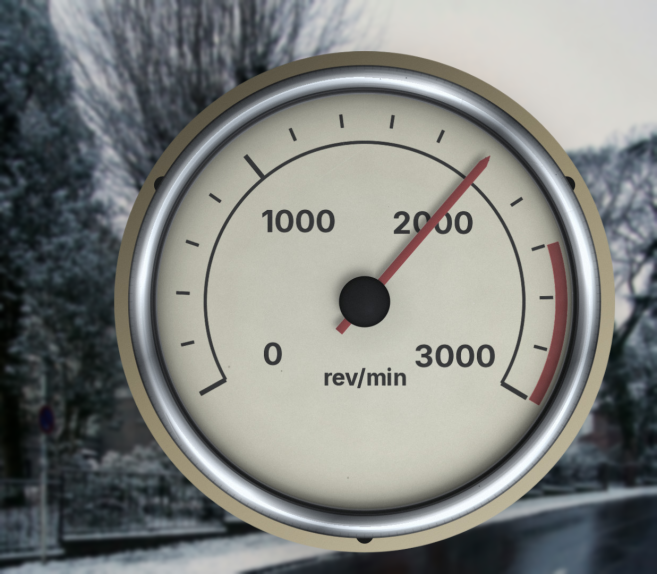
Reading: 2000,rpm
